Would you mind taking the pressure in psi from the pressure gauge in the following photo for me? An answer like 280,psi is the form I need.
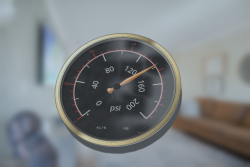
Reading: 140,psi
